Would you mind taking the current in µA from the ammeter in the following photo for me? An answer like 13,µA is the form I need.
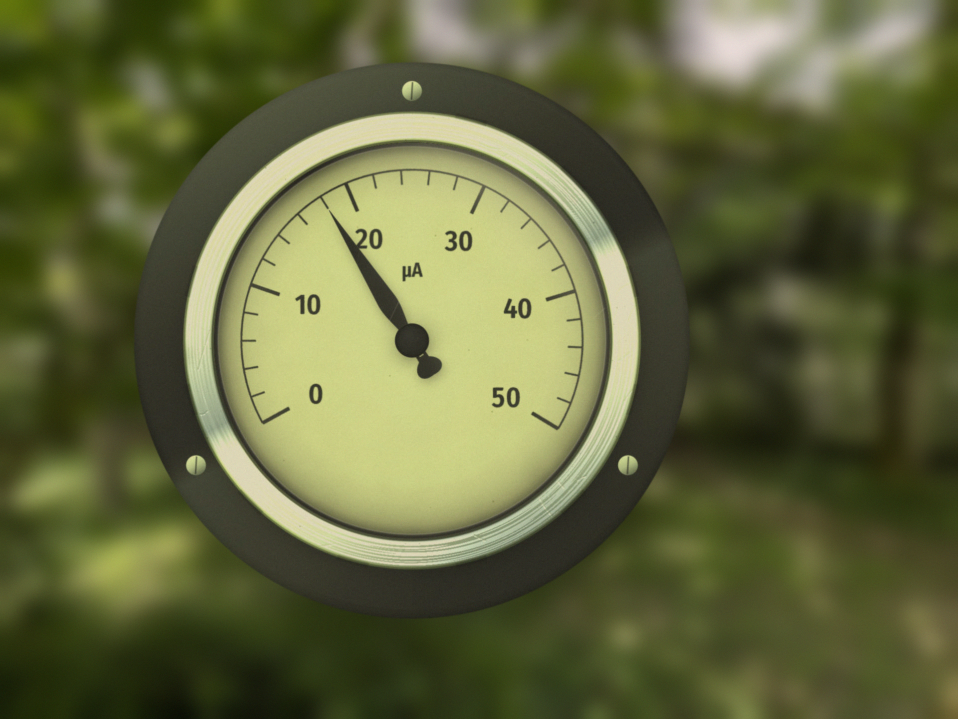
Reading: 18,µA
